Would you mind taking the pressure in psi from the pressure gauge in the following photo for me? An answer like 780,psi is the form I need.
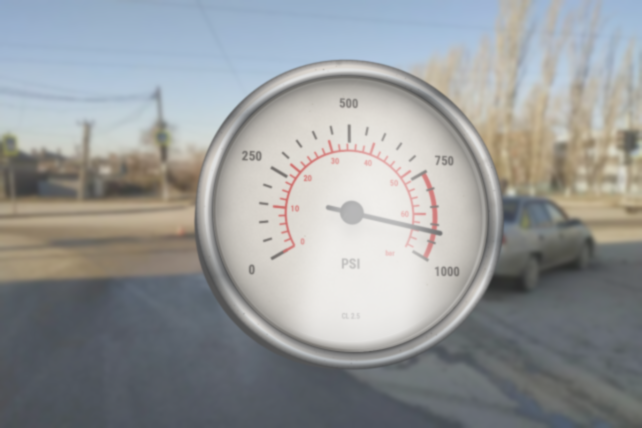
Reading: 925,psi
